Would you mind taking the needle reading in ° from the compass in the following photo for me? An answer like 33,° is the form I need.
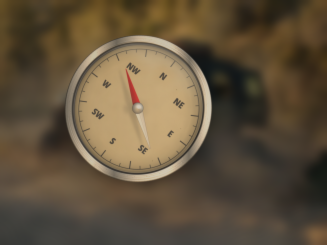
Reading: 305,°
